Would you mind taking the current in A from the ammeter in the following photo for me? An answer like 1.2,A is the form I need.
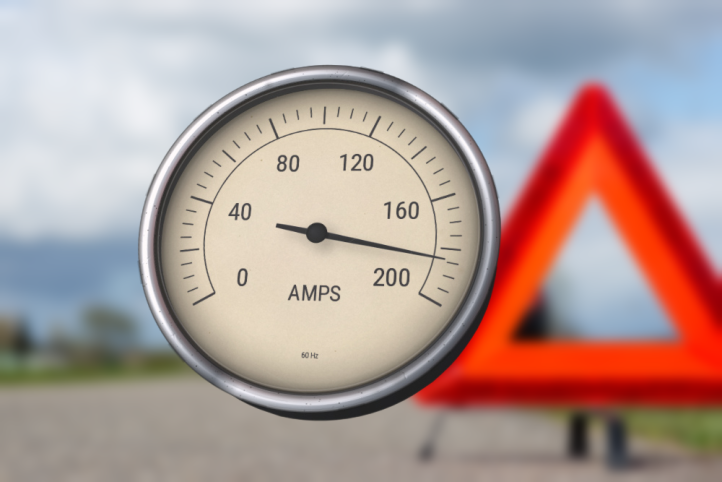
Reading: 185,A
